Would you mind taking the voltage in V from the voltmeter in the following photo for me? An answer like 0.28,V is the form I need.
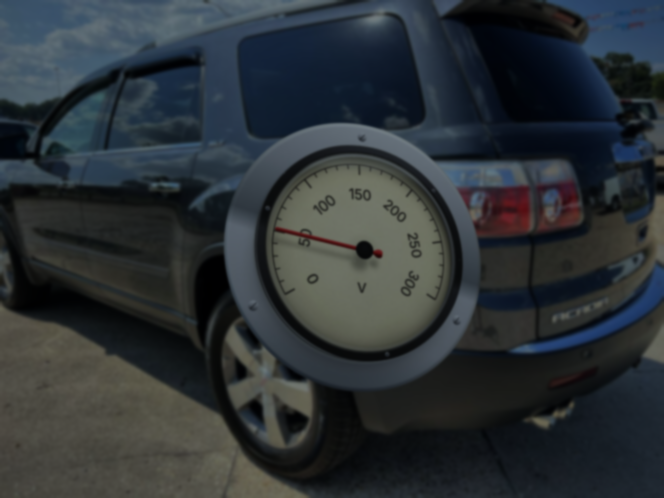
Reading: 50,V
